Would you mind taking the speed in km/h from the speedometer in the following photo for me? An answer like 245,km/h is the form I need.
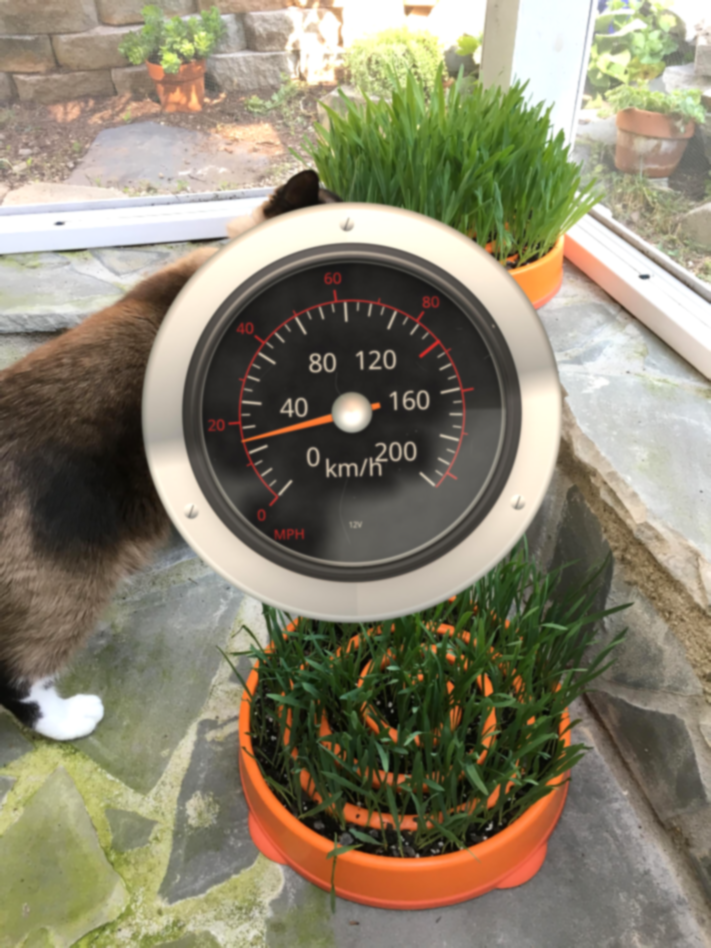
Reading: 25,km/h
